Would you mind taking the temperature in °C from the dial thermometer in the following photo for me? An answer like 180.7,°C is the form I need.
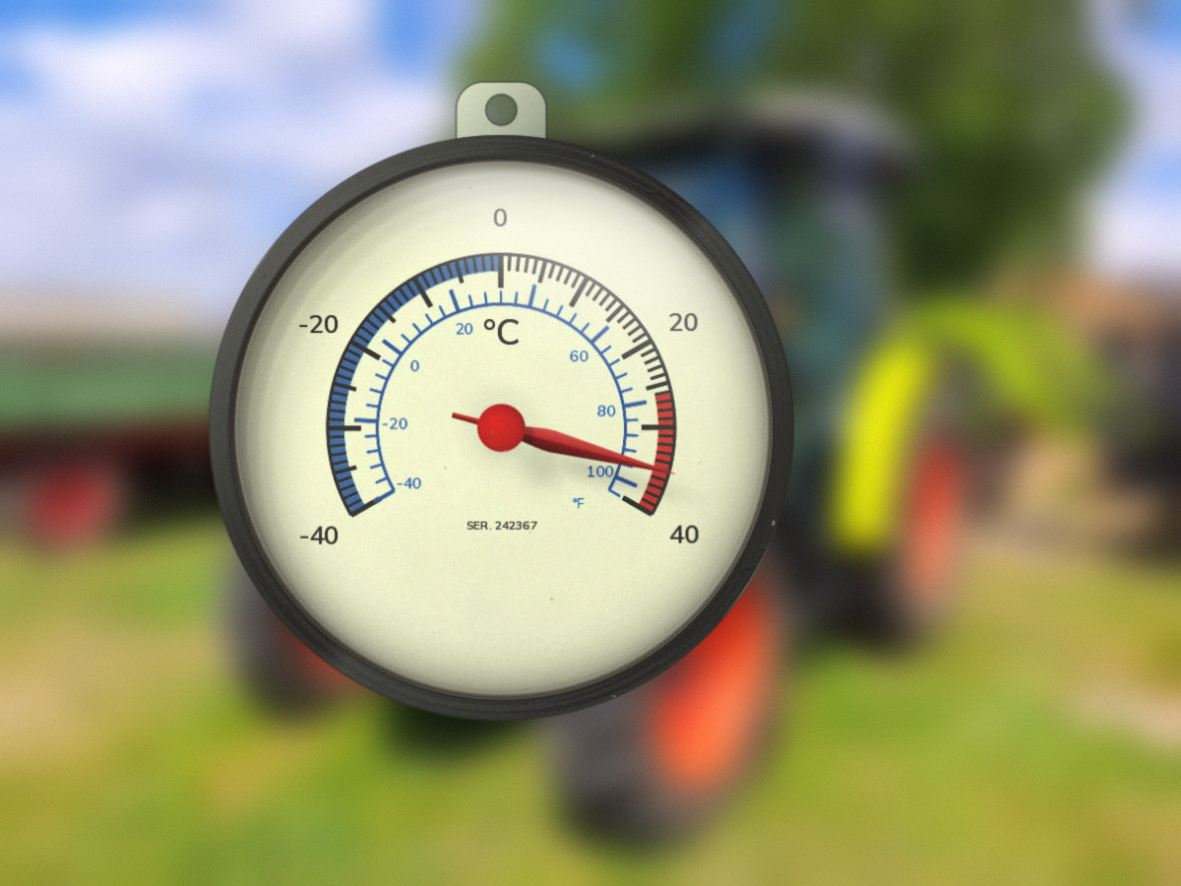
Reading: 35,°C
